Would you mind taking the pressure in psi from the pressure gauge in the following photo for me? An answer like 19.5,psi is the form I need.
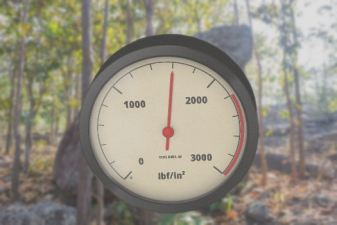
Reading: 1600,psi
